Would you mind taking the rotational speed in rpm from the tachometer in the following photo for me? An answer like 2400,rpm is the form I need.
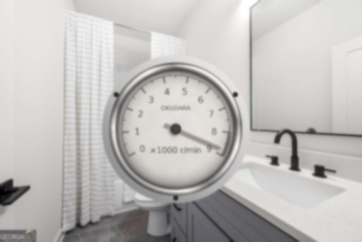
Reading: 8750,rpm
